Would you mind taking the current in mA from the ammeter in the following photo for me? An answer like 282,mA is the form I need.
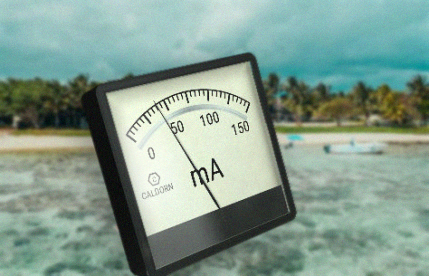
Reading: 40,mA
